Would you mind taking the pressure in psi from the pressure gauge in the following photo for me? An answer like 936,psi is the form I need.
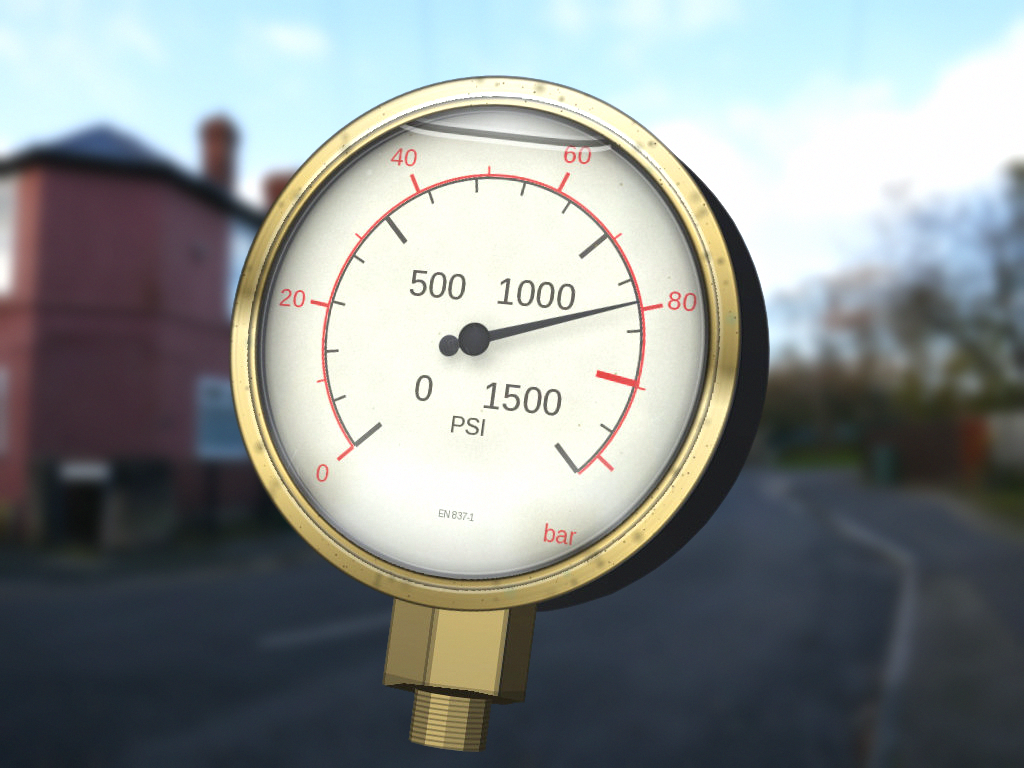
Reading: 1150,psi
